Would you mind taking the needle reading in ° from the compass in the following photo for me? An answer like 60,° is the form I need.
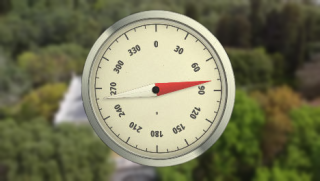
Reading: 80,°
